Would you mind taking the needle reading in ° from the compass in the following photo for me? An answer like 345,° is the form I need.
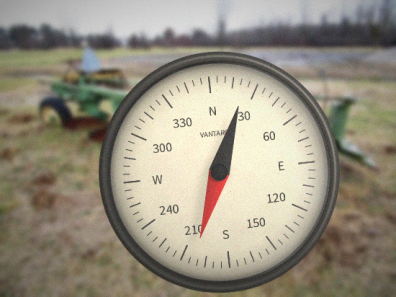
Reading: 202.5,°
